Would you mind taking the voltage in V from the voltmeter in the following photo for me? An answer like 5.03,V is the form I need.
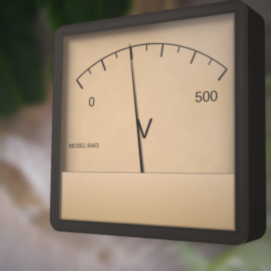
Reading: 200,V
